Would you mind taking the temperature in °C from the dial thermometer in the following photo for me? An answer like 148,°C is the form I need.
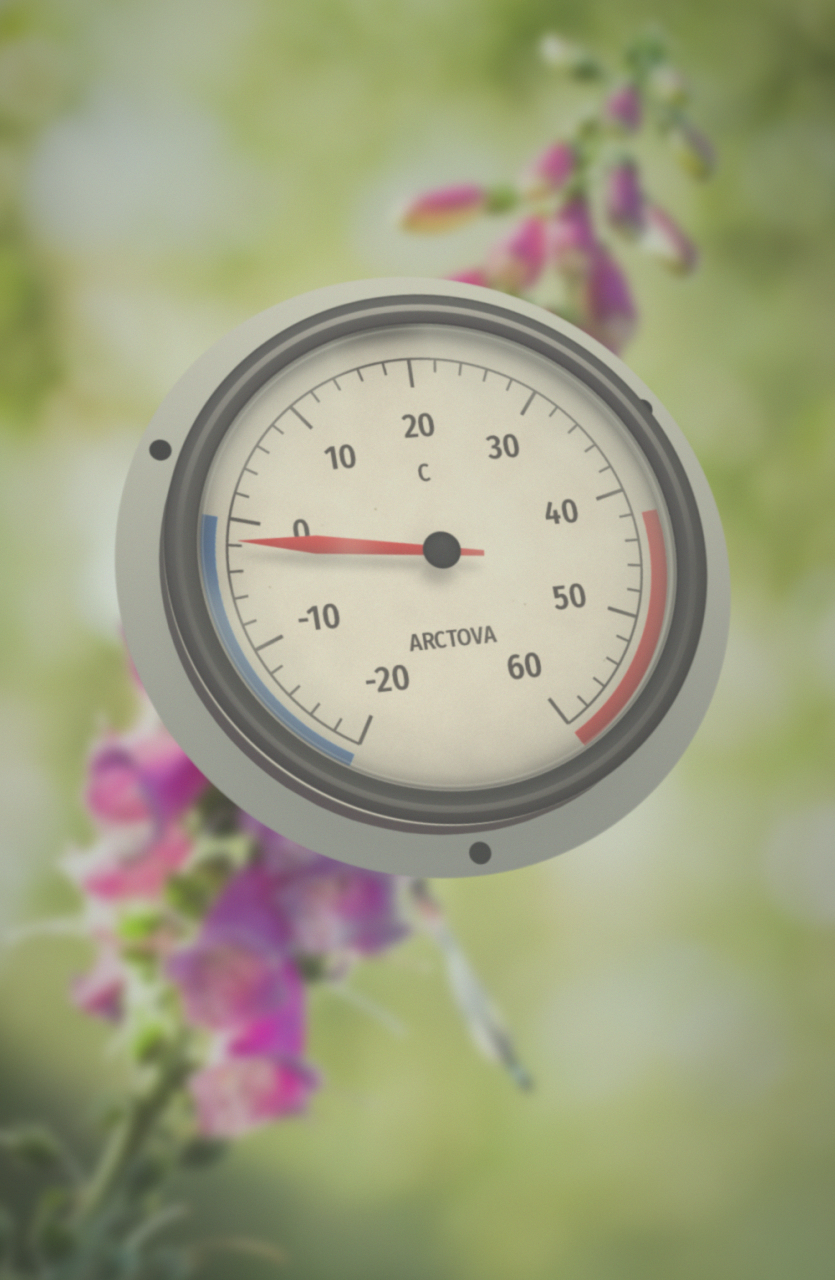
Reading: -2,°C
